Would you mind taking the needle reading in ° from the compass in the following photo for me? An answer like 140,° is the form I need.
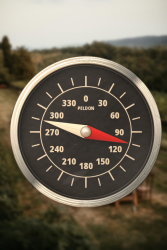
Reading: 105,°
